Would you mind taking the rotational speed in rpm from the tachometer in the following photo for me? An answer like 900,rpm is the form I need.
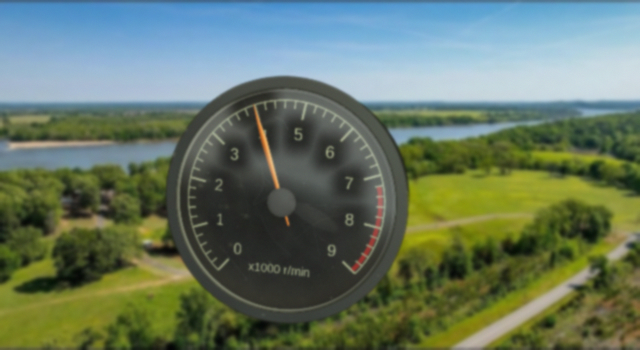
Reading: 4000,rpm
